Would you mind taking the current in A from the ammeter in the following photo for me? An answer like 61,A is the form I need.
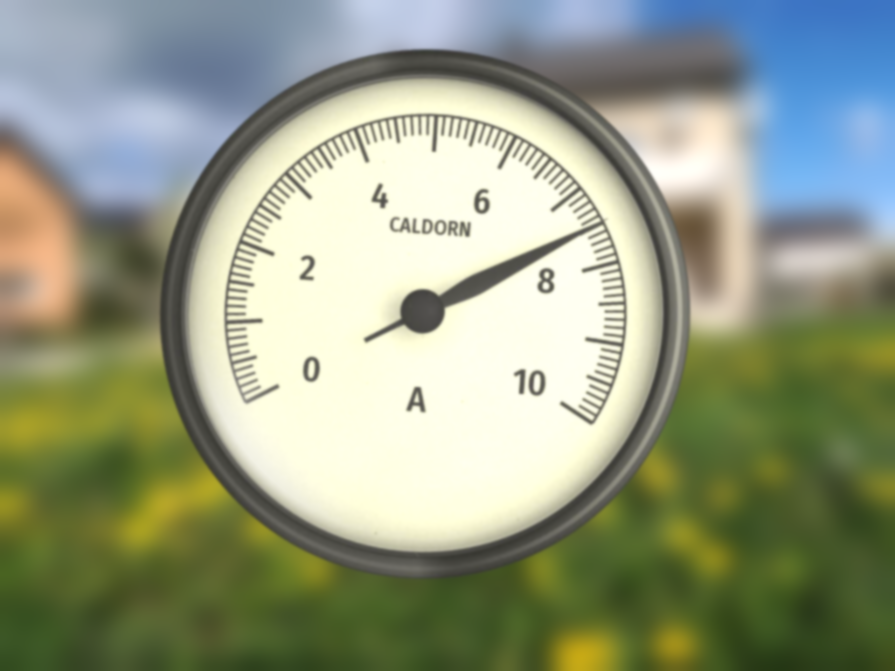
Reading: 7.5,A
